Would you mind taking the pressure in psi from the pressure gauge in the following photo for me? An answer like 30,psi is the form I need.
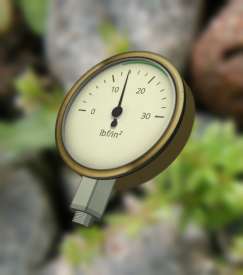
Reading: 14,psi
